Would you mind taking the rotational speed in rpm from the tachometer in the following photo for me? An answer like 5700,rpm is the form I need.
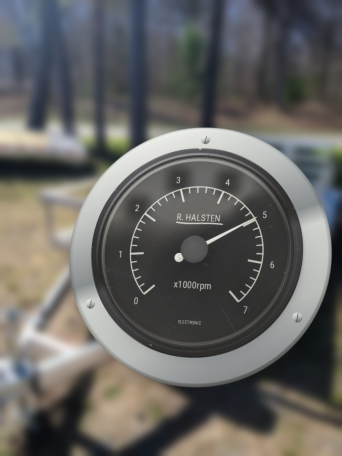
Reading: 5000,rpm
